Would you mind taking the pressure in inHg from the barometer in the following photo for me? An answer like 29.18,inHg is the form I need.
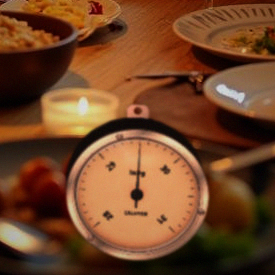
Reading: 29.5,inHg
